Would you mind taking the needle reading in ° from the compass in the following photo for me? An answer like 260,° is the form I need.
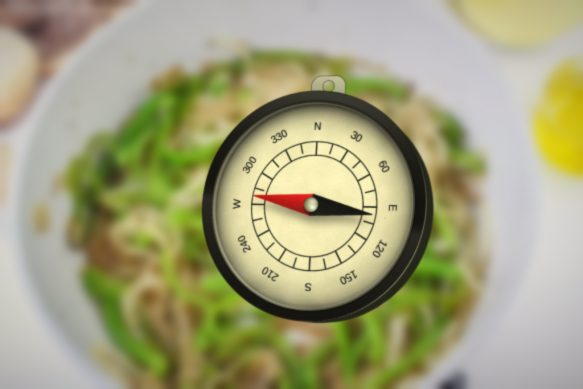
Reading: 277.5,°
